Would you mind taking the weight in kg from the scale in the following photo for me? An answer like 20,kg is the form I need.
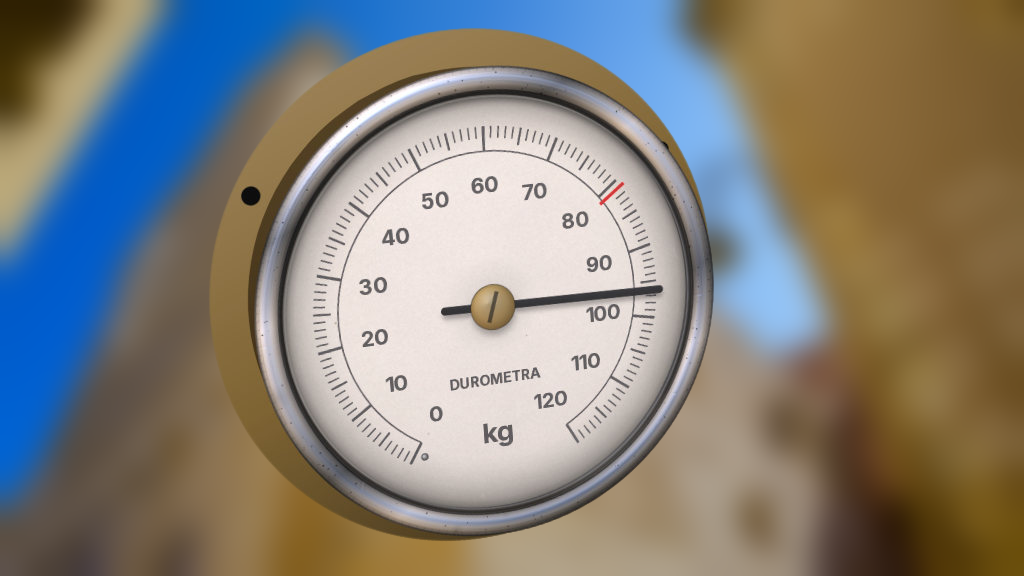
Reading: 96,kg
